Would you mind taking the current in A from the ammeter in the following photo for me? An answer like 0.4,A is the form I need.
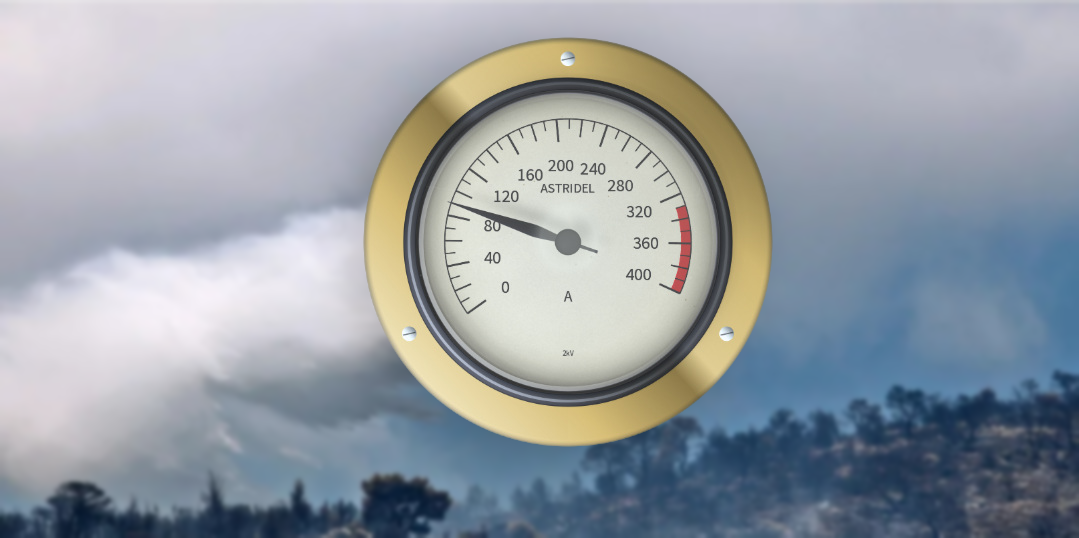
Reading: 90,A
